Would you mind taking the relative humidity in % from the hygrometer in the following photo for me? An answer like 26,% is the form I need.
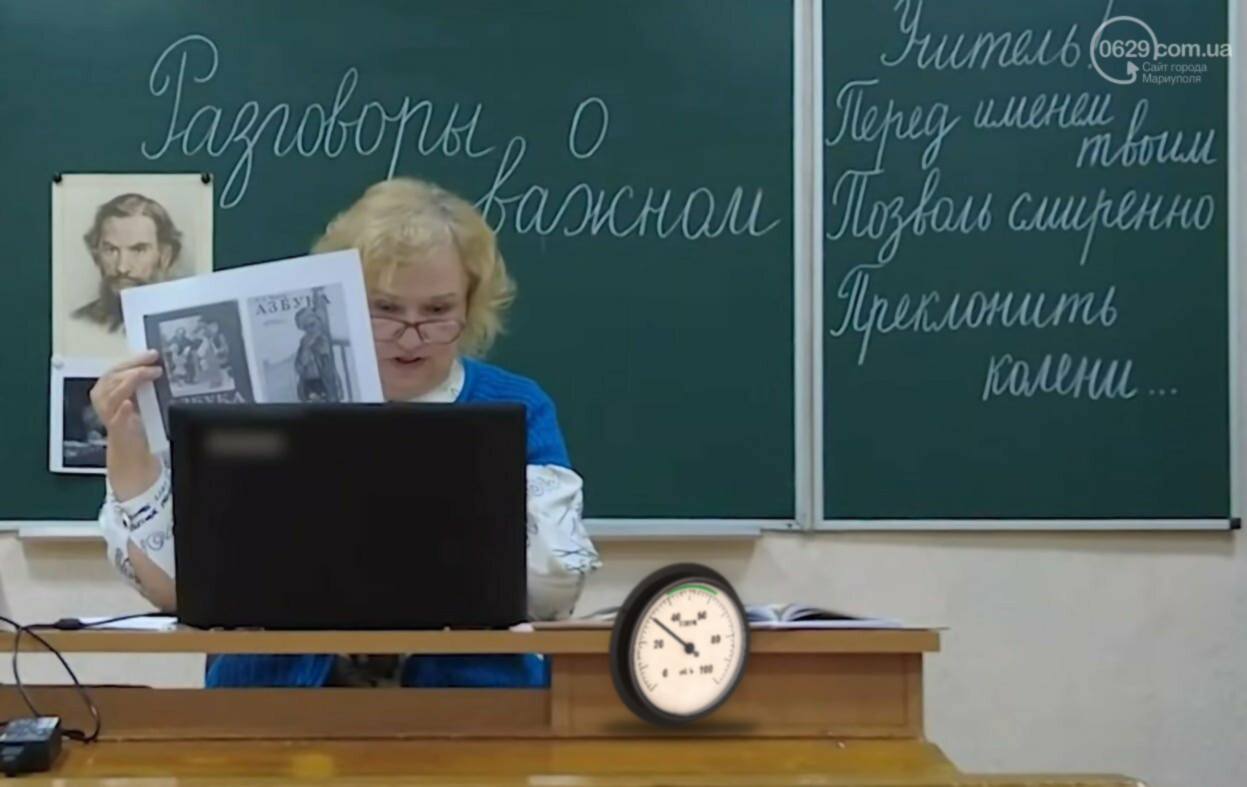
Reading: 30,%
